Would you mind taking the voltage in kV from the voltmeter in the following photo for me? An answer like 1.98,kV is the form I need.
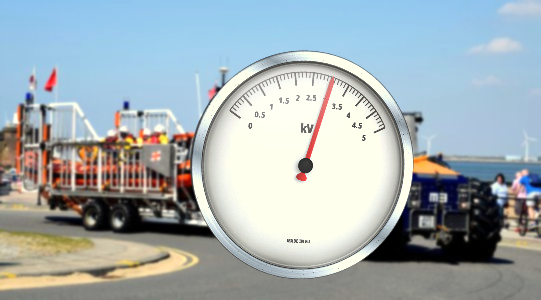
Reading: 3,kV
